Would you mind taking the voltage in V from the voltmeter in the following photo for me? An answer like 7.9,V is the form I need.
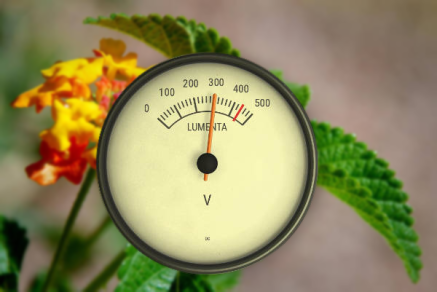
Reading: 300,V
